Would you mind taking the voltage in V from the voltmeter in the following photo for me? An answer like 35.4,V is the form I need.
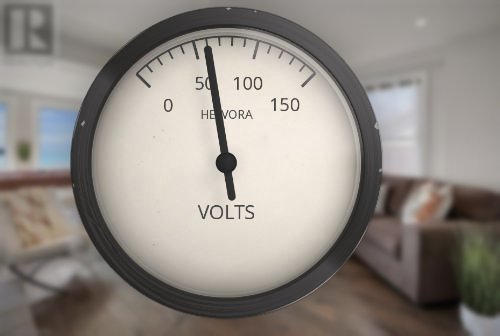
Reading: 60,V
